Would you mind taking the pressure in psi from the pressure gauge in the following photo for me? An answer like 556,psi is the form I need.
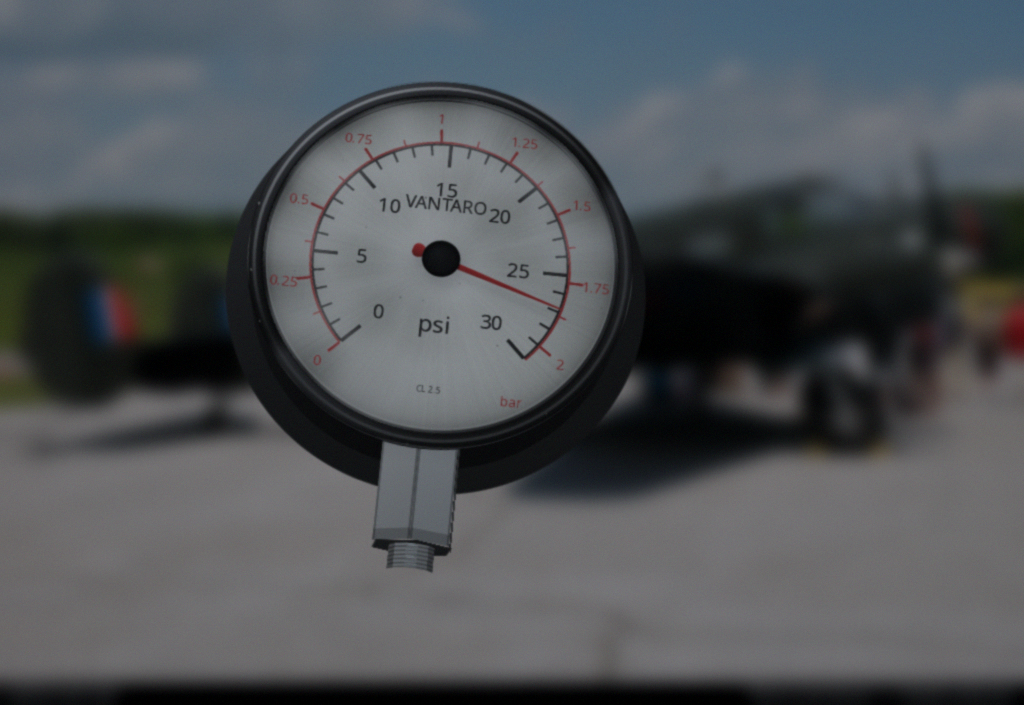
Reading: 27,psi
